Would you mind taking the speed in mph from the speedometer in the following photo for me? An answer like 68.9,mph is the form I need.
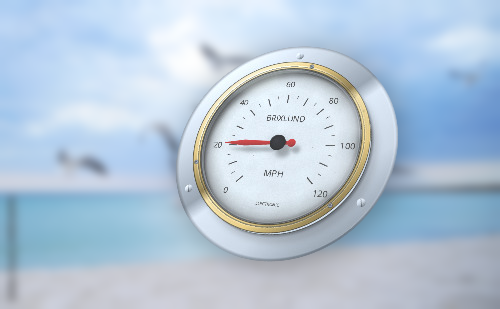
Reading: 20,mph
